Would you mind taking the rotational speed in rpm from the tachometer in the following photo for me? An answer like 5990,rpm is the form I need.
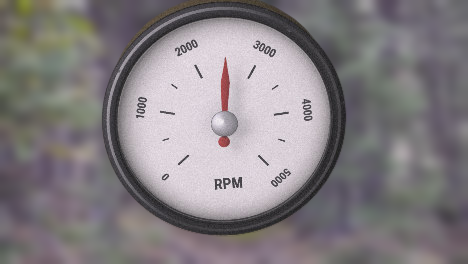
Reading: 2500,rpm
